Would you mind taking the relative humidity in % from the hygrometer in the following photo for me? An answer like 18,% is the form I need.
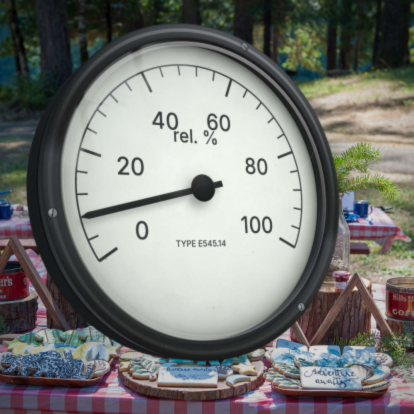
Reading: 8,%
